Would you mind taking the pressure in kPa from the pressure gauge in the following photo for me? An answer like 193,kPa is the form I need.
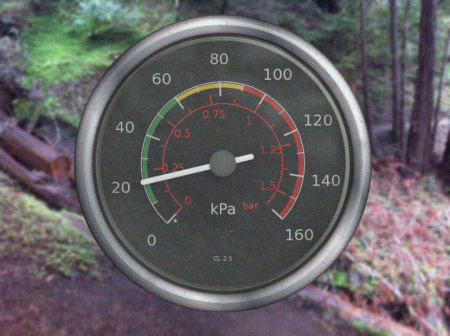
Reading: 20,kPa
